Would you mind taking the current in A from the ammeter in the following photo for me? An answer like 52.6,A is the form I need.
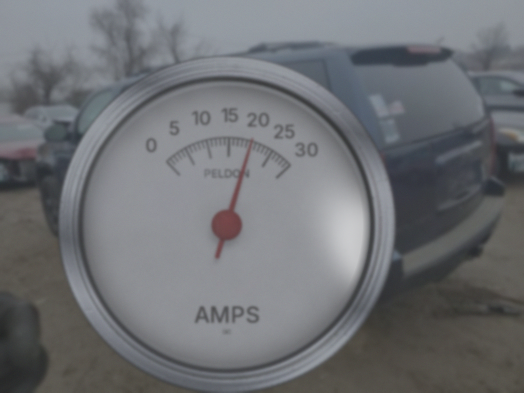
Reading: 20,A
